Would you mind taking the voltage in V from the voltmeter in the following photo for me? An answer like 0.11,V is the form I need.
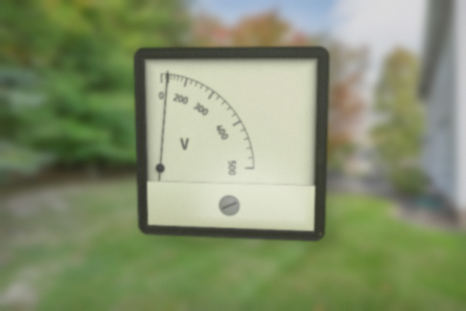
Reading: 100,V
